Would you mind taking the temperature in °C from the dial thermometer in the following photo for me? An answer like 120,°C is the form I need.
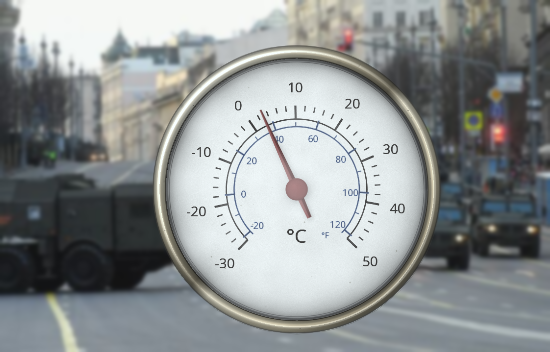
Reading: 3,°C
